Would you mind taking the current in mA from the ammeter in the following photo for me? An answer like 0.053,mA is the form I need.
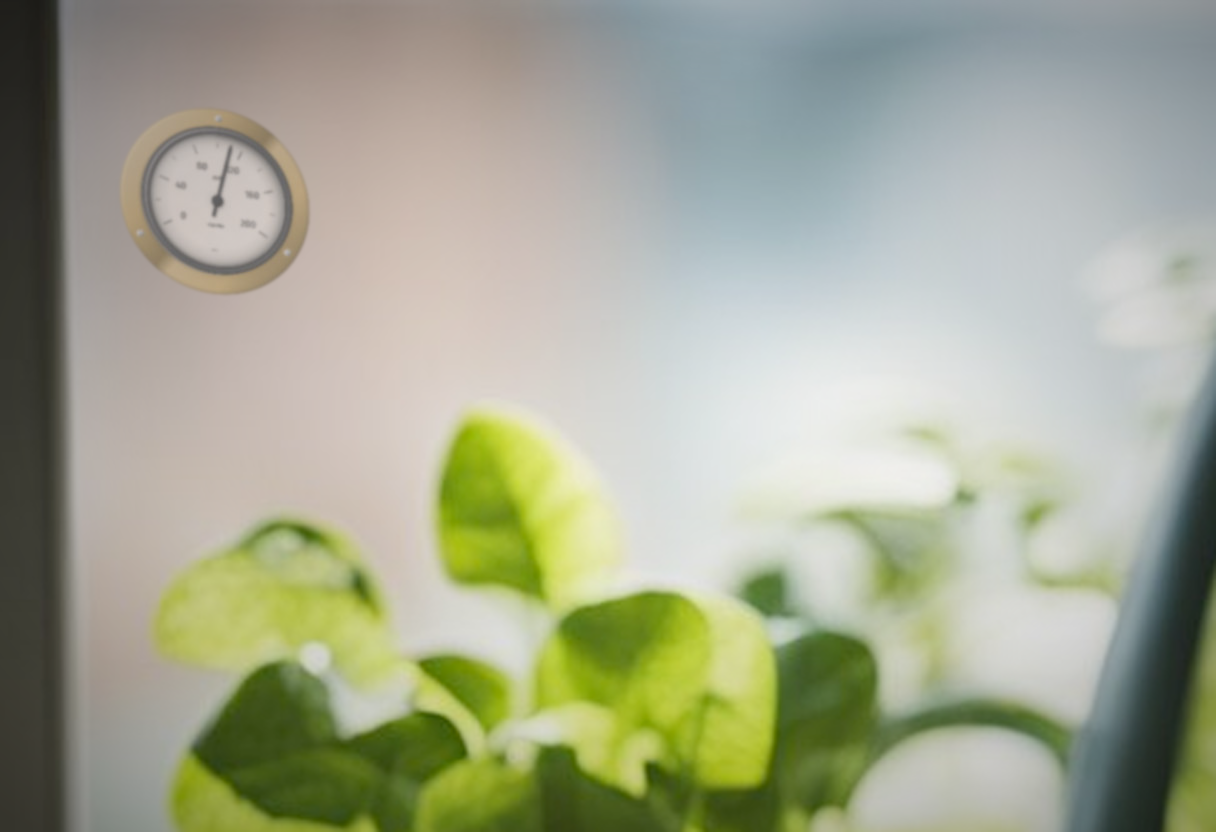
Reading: 110,mA
